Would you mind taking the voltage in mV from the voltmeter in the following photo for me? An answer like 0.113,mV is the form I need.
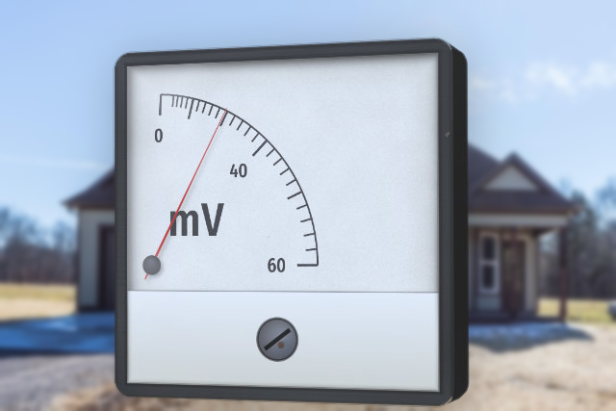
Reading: 30,mV
